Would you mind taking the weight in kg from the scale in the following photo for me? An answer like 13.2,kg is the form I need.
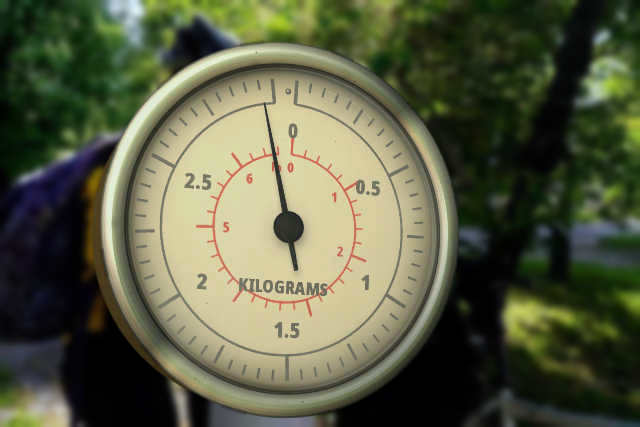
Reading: 2.95,kg
